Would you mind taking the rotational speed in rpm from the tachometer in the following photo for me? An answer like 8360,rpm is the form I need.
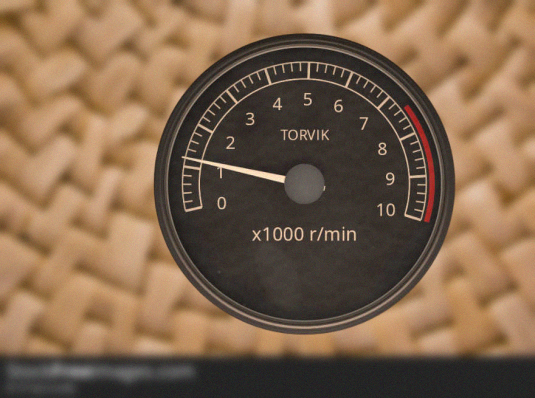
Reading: 1200,rpm
